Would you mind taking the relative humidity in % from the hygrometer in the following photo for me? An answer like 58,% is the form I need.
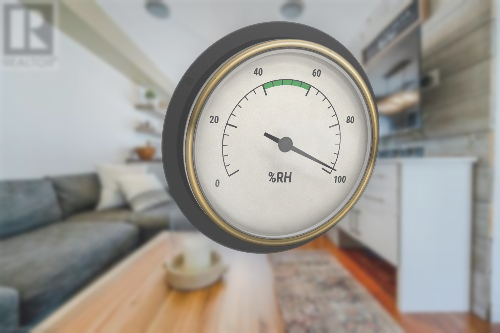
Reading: 98,%
